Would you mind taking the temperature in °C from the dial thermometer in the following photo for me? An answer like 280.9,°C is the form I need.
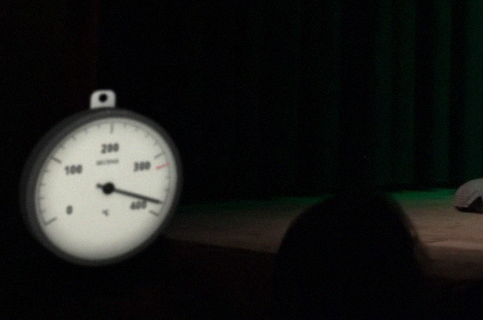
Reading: 380,°C
